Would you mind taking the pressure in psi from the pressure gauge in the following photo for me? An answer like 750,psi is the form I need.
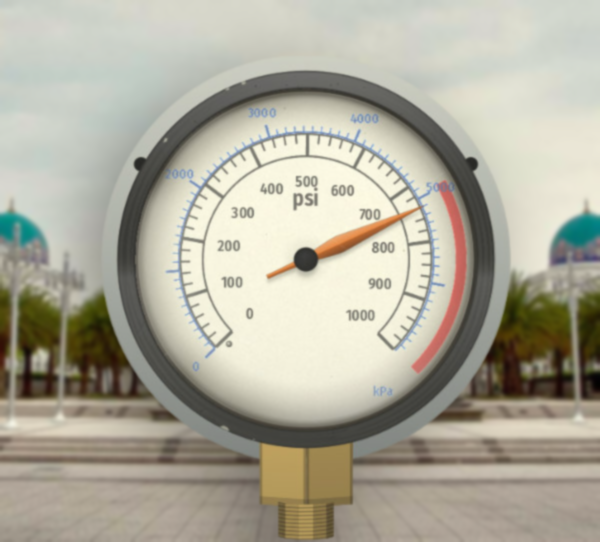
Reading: 740,psi
